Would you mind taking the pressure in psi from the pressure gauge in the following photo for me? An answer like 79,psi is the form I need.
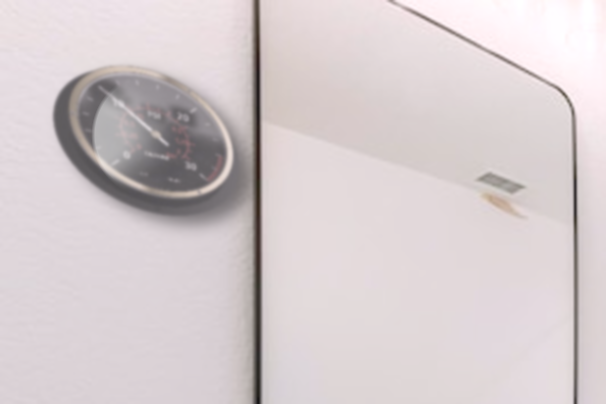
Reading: 10,psi
